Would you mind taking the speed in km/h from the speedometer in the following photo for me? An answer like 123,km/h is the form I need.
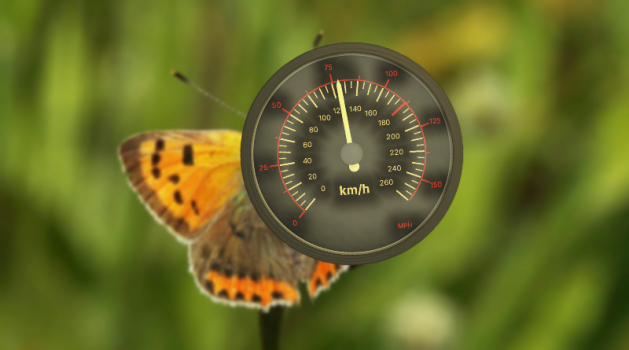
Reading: 125,km/h
